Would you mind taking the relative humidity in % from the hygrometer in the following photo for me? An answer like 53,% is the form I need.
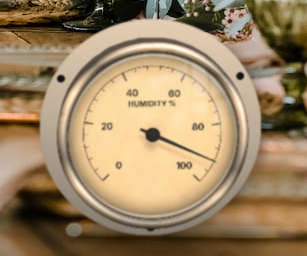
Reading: 92,%
